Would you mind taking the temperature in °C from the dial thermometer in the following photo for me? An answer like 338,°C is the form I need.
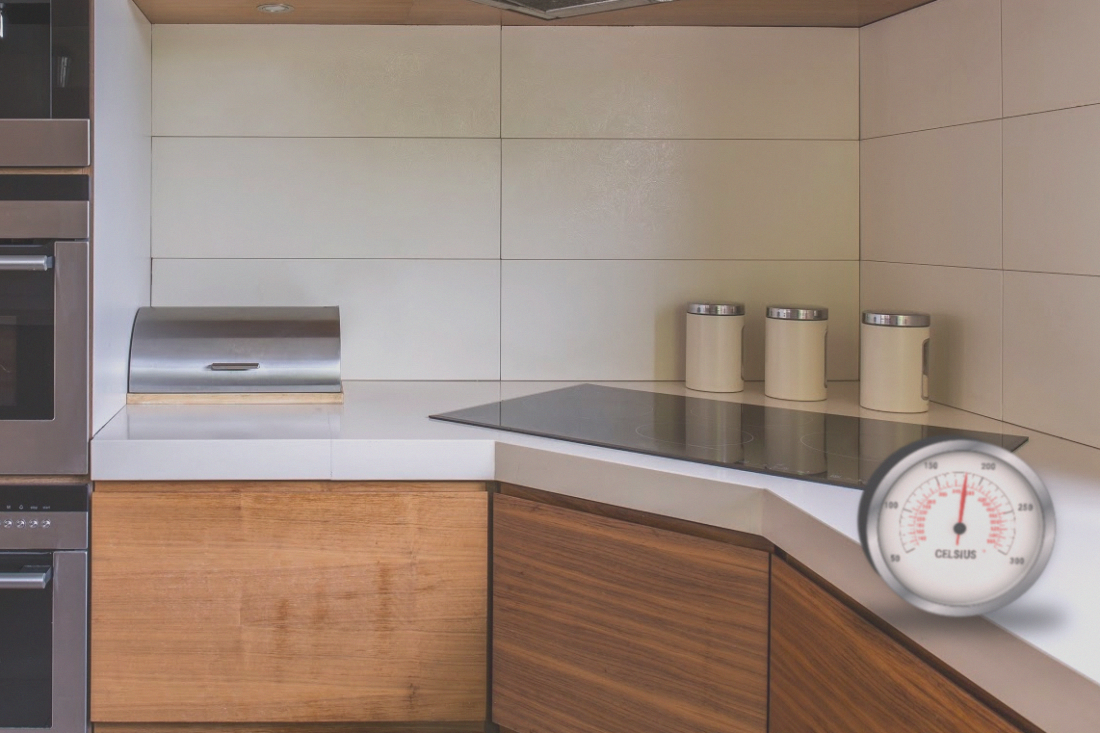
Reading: 180,°C
